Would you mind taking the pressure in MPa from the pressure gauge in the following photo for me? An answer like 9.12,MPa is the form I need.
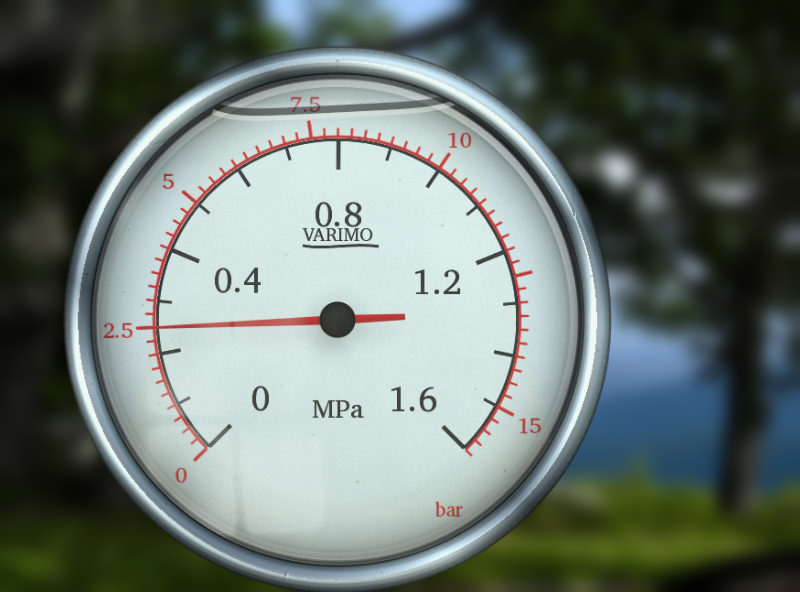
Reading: 0.25,MPa
